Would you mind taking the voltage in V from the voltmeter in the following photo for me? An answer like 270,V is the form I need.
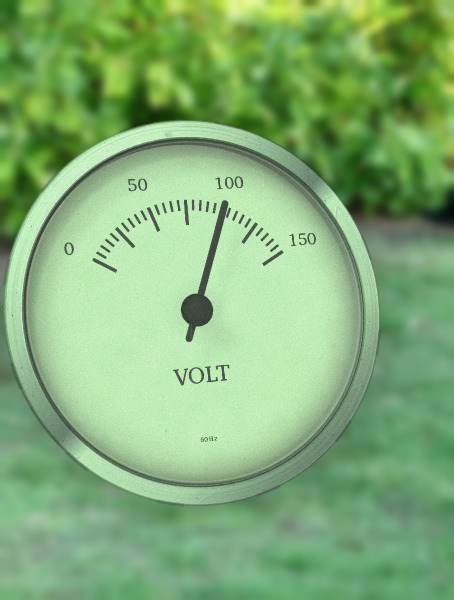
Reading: 100,V
